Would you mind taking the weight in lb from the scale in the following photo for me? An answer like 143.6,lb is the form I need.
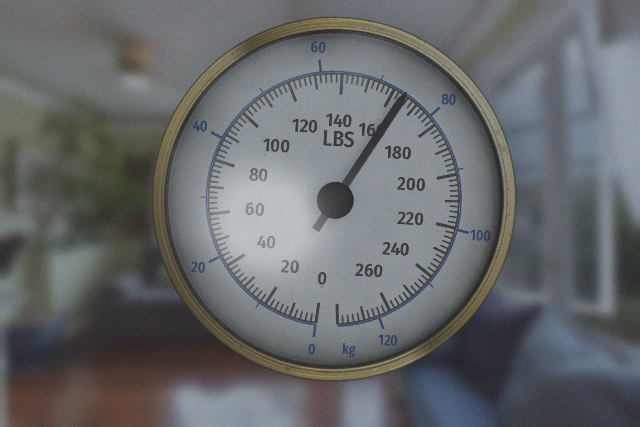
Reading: 164,lb
